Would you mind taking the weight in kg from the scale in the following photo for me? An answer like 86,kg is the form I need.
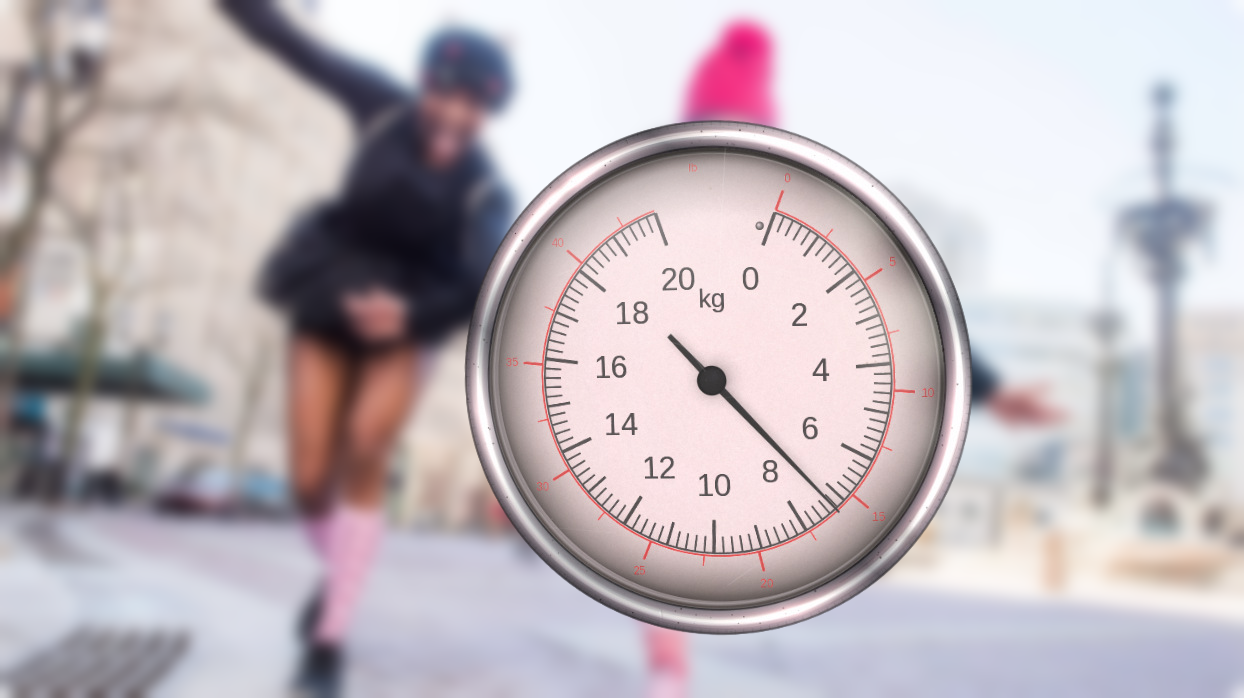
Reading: 7.2,kg
